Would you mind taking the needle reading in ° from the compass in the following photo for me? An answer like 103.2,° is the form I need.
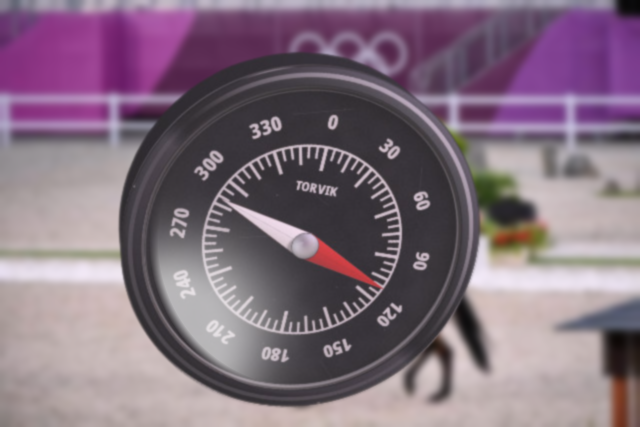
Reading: 110,°
